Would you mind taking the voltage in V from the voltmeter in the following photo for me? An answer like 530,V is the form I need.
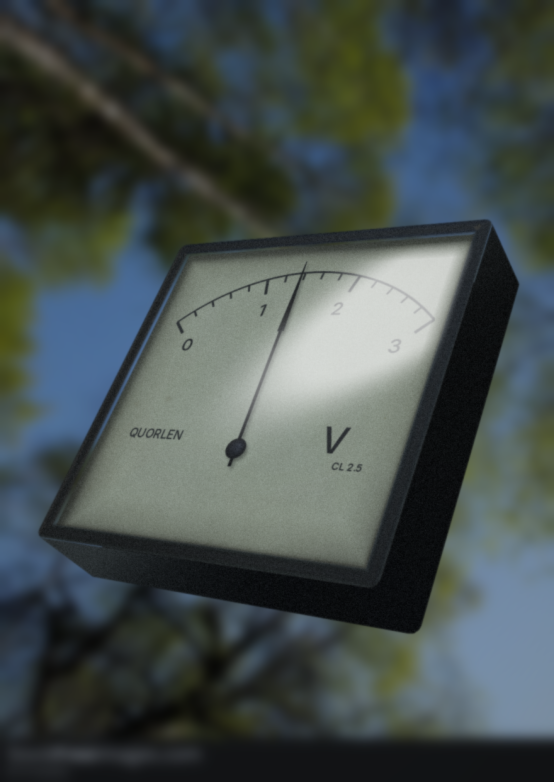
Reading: 1.4,V
